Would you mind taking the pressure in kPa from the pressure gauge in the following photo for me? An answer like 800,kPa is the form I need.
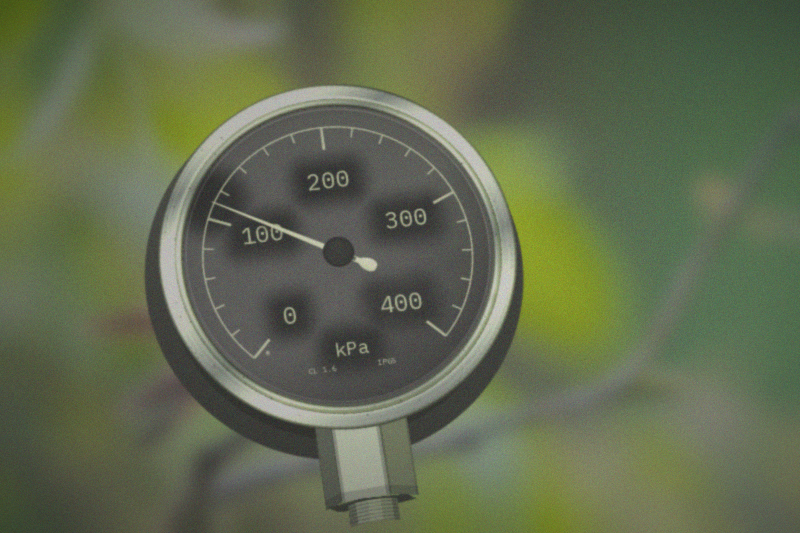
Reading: 110,kPa
